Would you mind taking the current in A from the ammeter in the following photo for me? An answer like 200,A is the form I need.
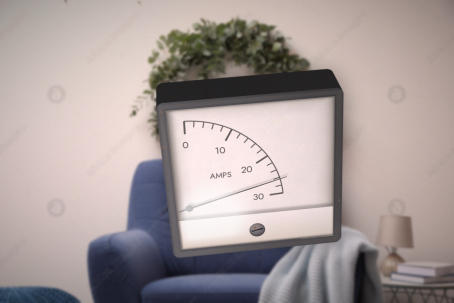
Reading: 26,A
